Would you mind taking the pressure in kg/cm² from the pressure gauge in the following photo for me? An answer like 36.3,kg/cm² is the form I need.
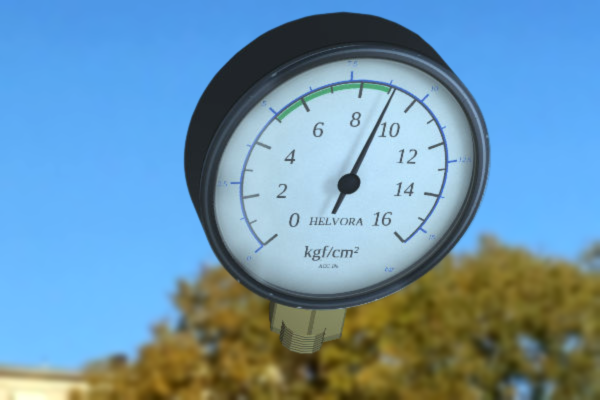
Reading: 9,kg/cm²
